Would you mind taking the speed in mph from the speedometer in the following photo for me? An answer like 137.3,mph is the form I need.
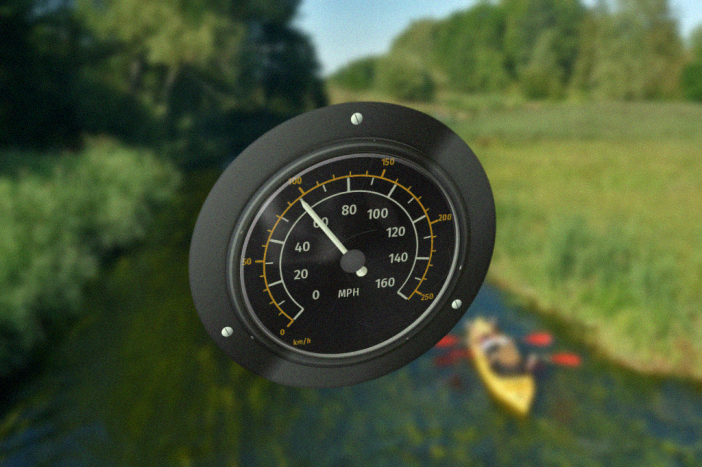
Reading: 60,mph
